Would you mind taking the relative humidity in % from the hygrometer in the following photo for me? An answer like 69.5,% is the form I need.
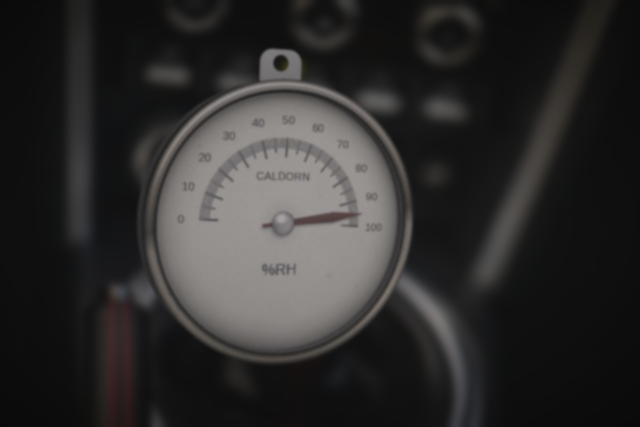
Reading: 95,%
